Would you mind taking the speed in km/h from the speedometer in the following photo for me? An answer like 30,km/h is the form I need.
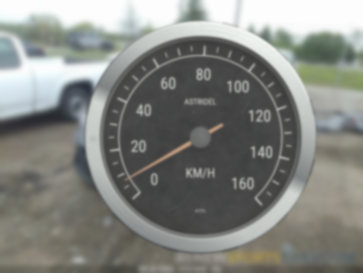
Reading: 7.5,km/h
